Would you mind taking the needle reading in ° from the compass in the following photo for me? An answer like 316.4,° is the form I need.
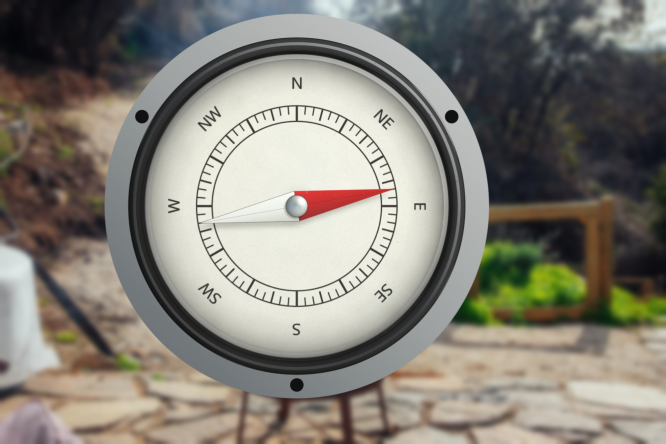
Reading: 80,°
